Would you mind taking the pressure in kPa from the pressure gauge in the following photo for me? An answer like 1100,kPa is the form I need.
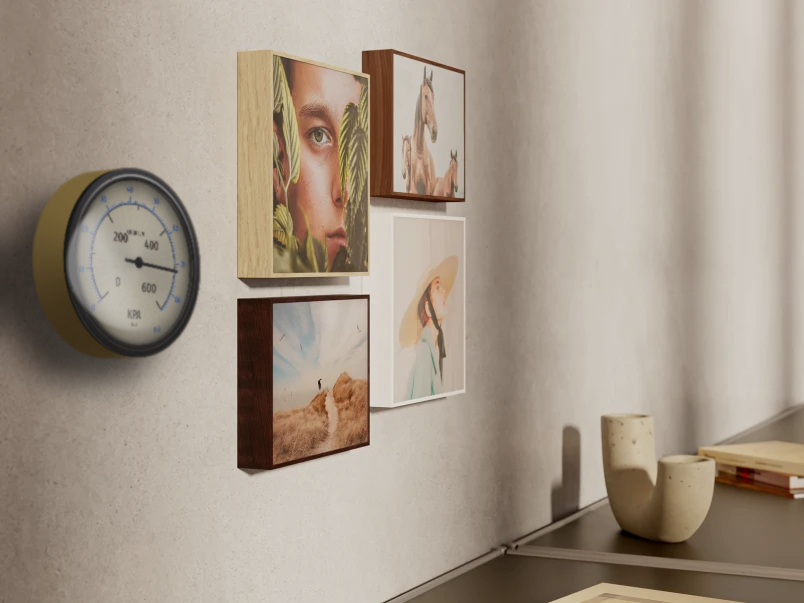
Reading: 500,kPa
